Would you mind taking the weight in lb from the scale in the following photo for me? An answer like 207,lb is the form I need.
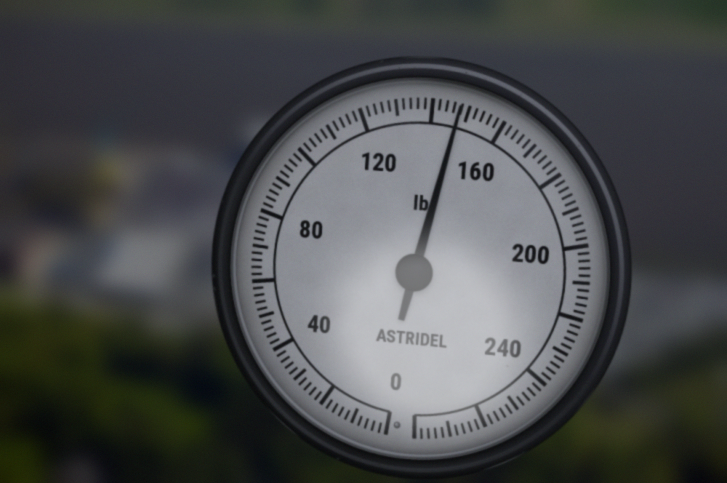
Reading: 148,lb
